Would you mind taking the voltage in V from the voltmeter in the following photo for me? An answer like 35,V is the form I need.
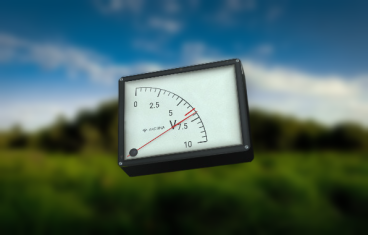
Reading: 7,V
